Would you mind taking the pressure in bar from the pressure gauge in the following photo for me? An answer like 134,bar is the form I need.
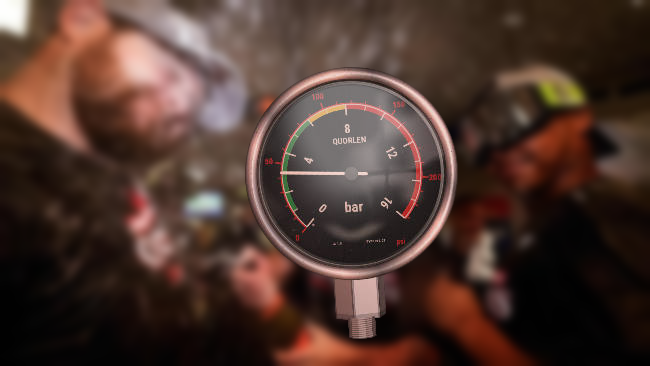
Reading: 3,bar
